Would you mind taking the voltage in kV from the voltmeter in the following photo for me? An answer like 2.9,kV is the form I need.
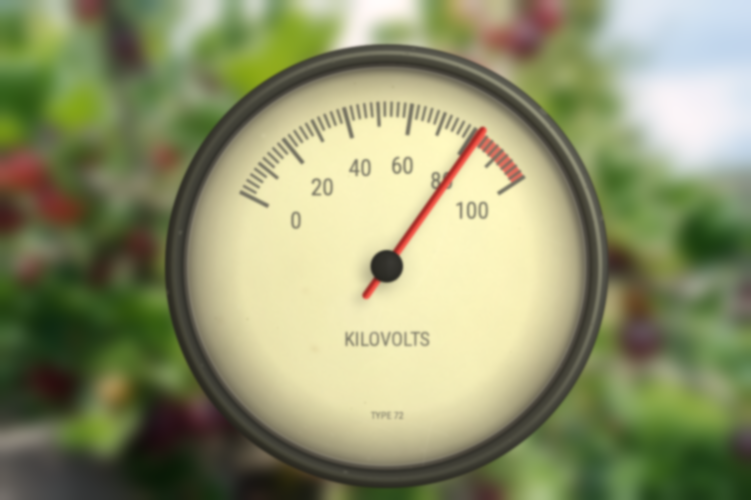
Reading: 82,kV
